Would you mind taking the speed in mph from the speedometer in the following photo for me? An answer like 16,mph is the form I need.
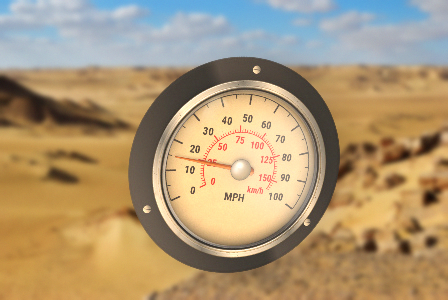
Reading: 15,mph
